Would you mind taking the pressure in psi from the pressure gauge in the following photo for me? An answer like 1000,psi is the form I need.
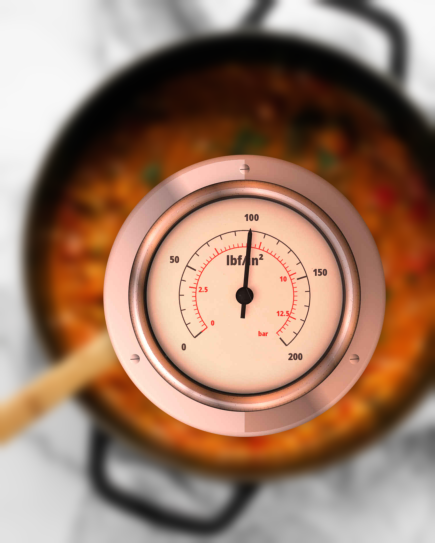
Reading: 100,psi
